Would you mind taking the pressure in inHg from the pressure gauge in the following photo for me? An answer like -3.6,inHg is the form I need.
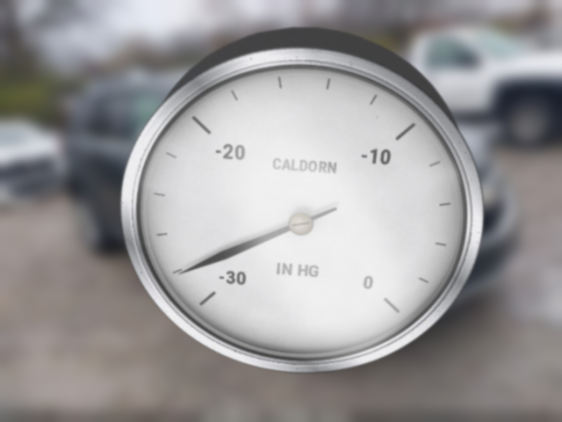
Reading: -28,inHg
